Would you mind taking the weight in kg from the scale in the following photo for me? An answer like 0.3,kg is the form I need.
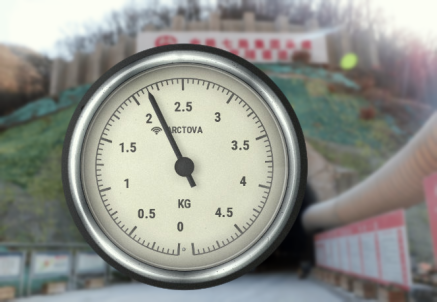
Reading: 2.15,kg
